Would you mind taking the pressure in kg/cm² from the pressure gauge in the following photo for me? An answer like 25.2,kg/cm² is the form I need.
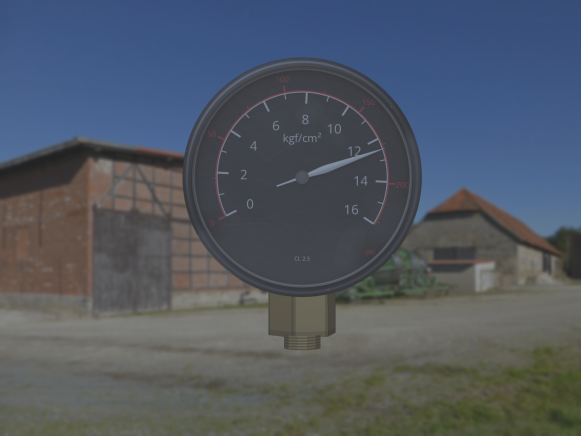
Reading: 12.5,kg/cm²
